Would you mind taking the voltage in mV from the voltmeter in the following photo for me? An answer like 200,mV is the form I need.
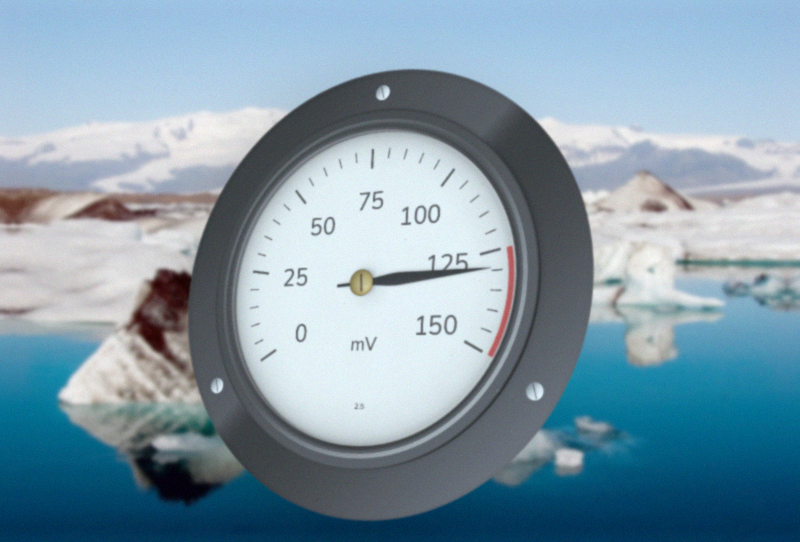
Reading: 130,mV
